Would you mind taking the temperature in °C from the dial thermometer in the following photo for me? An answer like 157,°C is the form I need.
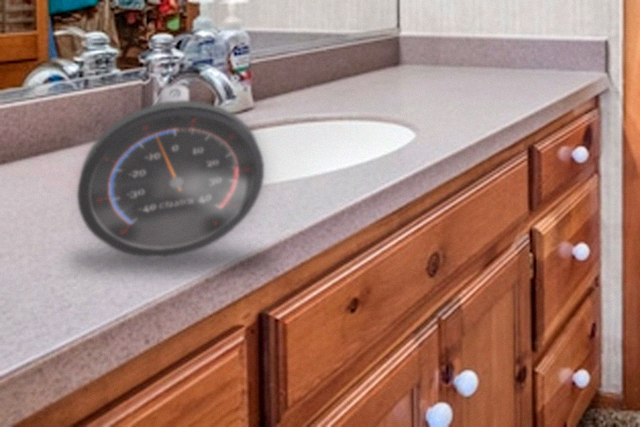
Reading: -5,°C
